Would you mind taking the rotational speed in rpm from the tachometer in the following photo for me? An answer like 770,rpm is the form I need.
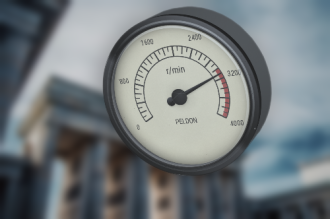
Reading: 3100,rpm
